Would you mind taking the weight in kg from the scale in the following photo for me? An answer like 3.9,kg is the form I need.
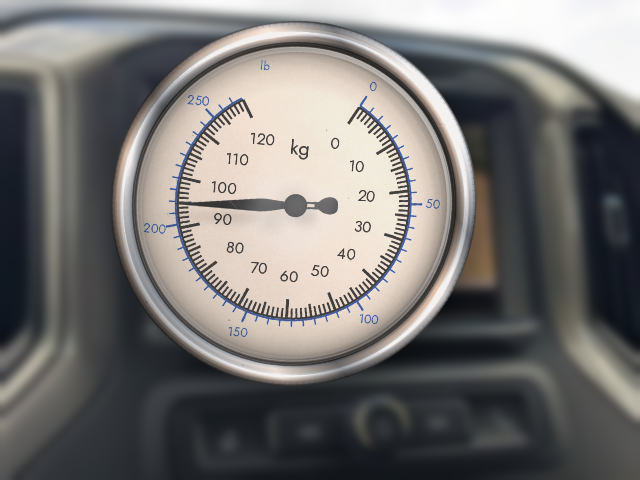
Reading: 95,kg
